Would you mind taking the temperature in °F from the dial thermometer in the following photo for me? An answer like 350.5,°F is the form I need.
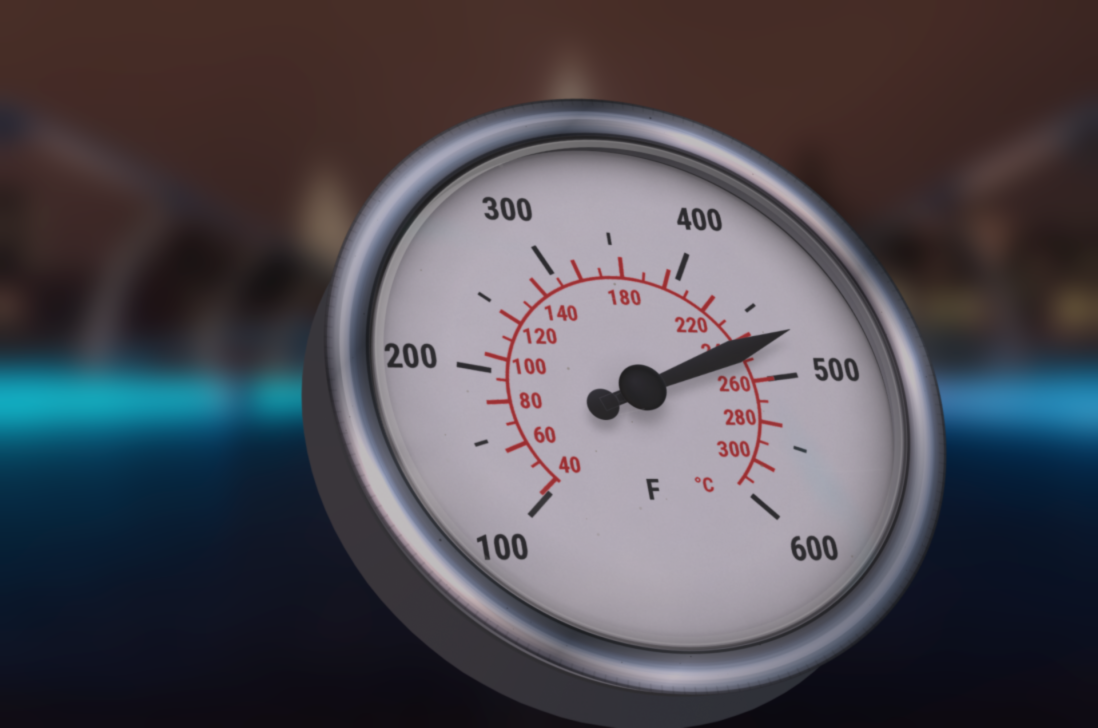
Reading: 475,°F
